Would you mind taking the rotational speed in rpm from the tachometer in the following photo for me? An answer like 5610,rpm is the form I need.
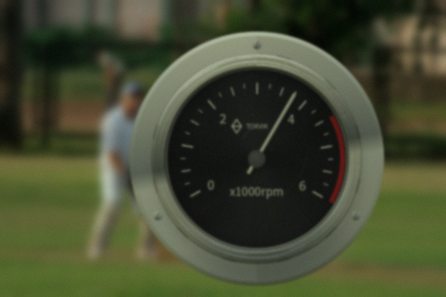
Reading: 3750,rpm
